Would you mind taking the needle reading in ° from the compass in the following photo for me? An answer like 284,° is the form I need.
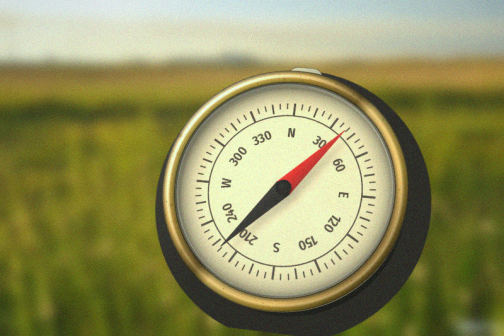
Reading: 40,°
